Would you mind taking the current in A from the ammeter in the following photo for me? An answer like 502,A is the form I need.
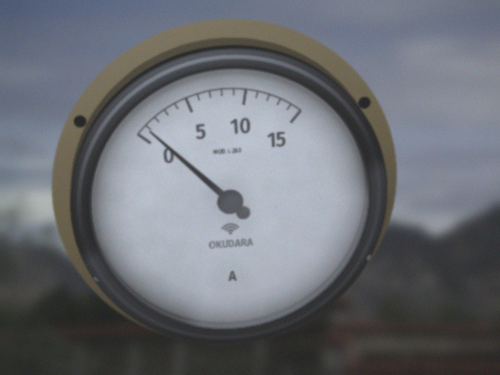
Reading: 1,A
